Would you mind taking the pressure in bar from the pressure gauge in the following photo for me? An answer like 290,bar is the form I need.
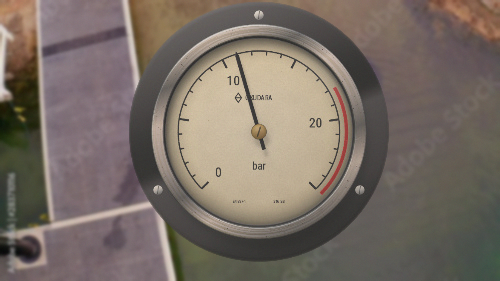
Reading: 11,bar
